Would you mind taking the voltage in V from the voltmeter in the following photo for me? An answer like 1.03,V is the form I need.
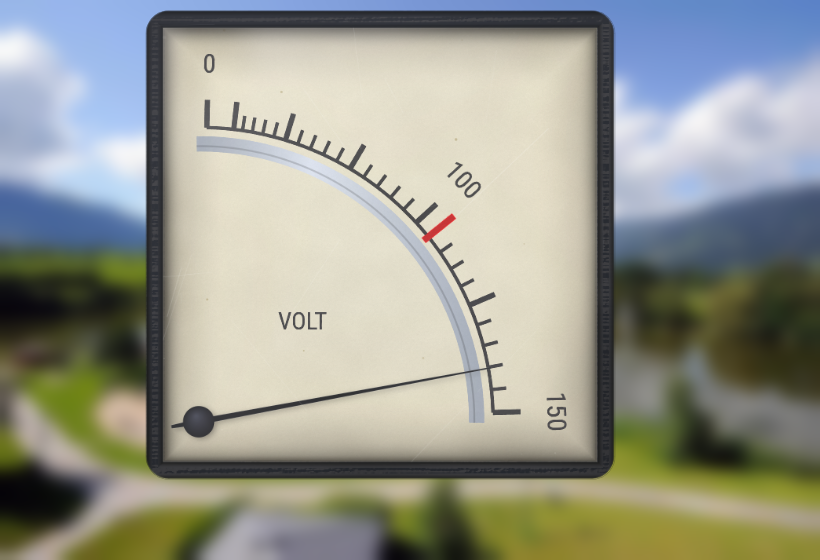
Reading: 140,V
